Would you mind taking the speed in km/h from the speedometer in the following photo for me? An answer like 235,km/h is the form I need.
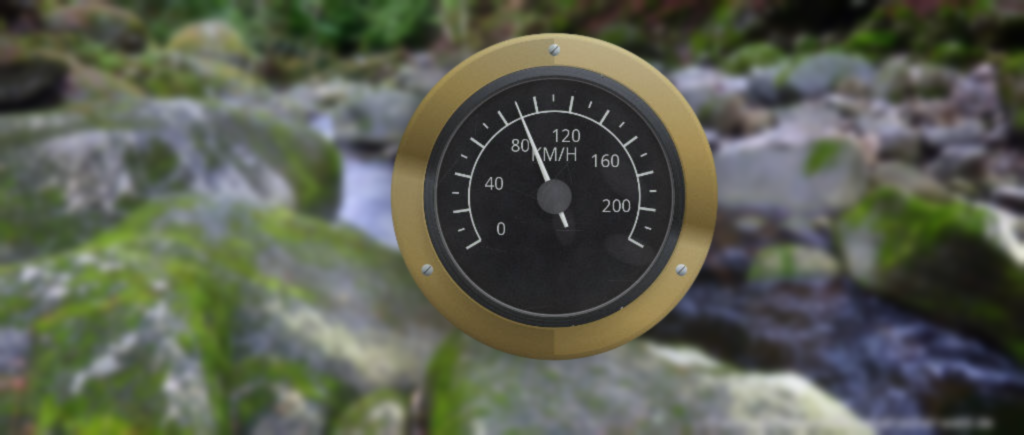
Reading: 90,km/h
